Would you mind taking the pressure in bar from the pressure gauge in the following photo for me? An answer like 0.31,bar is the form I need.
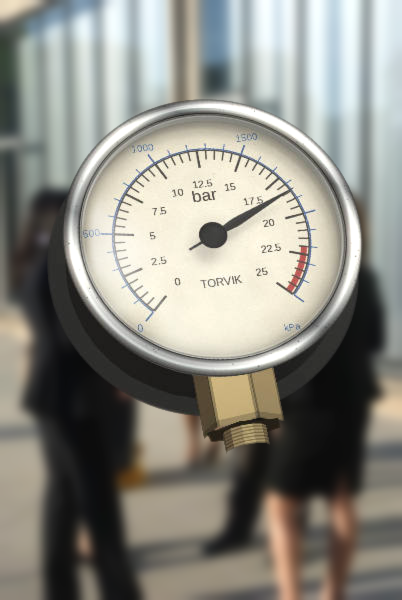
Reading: 18.5,bar
